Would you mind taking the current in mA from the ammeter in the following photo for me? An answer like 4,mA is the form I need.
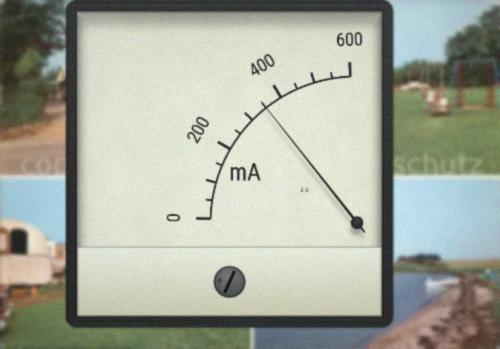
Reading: 350,mA
